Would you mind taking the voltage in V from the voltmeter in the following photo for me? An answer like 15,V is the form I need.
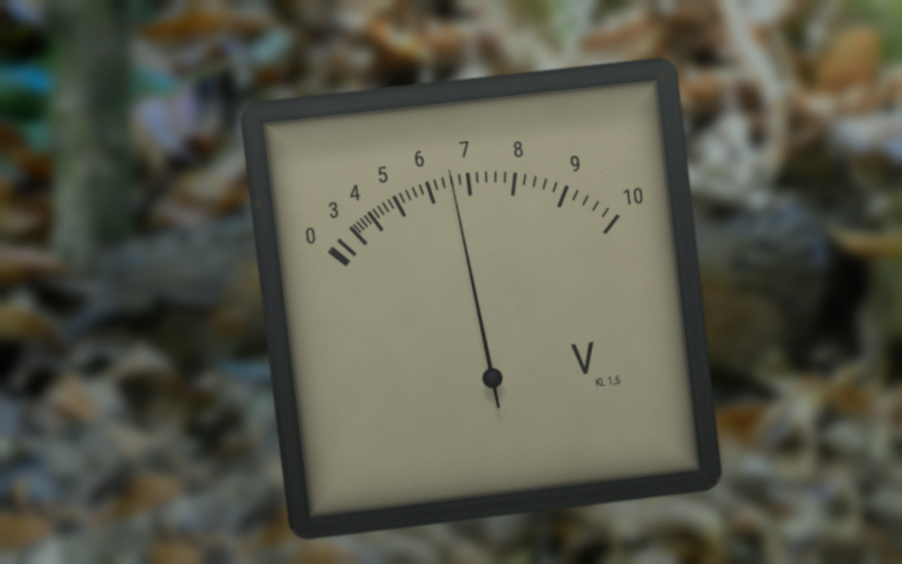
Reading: 6.6,V
